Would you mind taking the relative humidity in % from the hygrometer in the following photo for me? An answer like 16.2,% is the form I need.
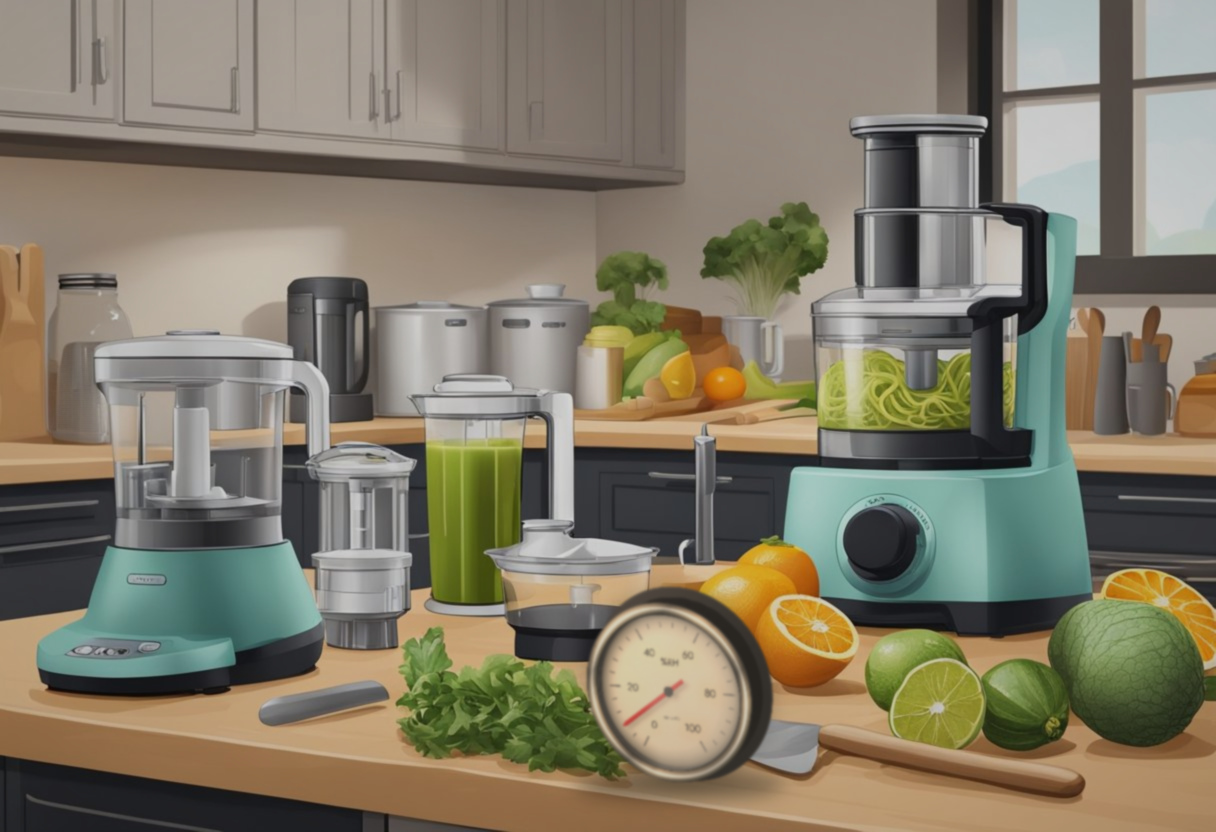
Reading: 8,%
